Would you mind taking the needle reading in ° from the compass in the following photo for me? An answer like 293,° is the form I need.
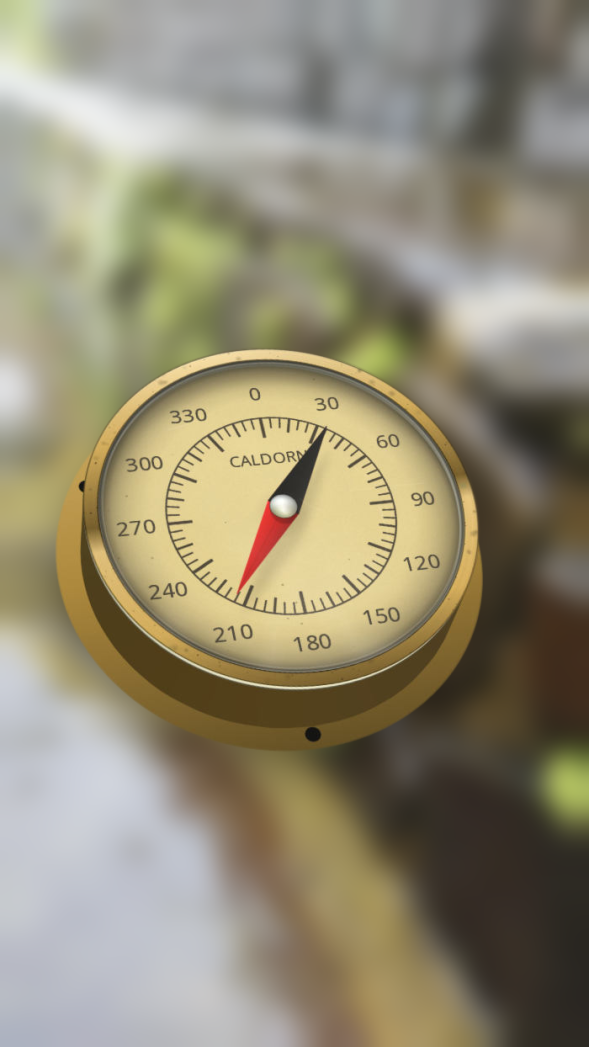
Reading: 215,°
